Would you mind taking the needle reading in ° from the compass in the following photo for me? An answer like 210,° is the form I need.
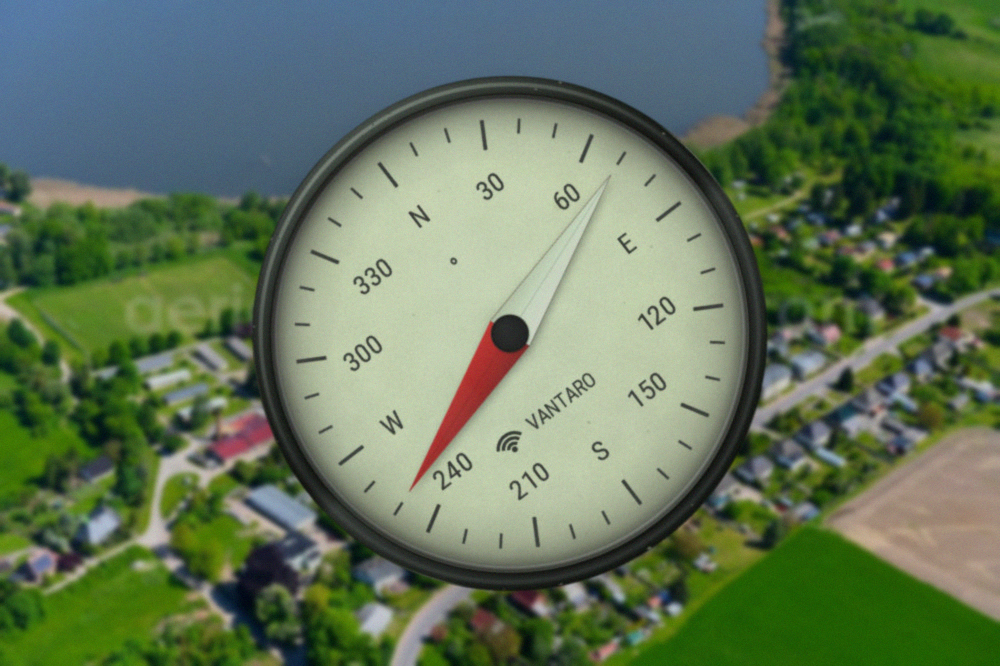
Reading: 250,°
